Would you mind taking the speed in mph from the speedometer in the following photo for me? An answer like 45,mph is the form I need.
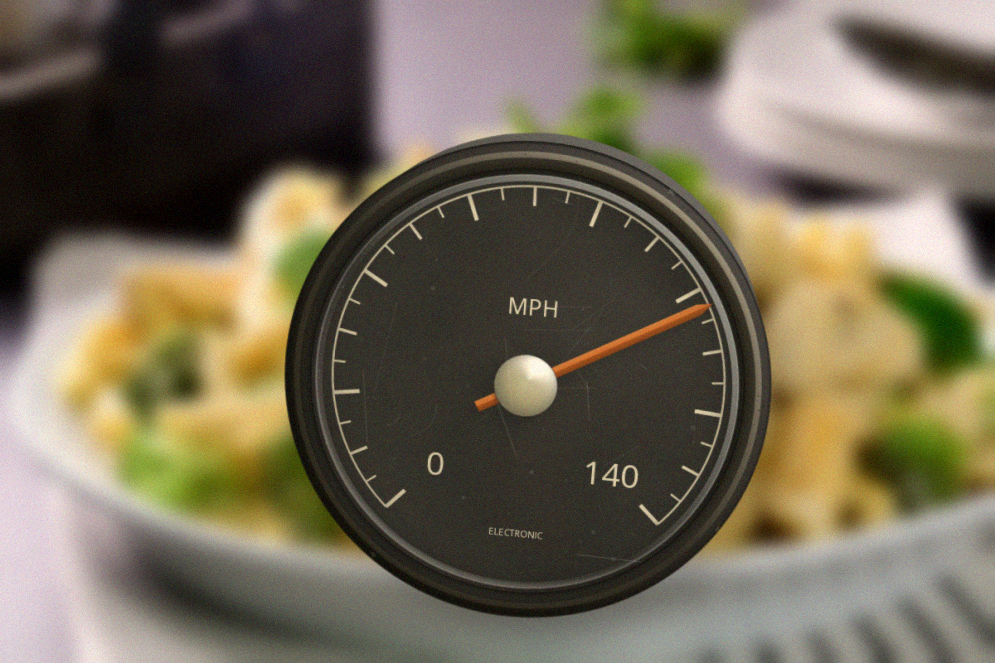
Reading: 102.5,mph
